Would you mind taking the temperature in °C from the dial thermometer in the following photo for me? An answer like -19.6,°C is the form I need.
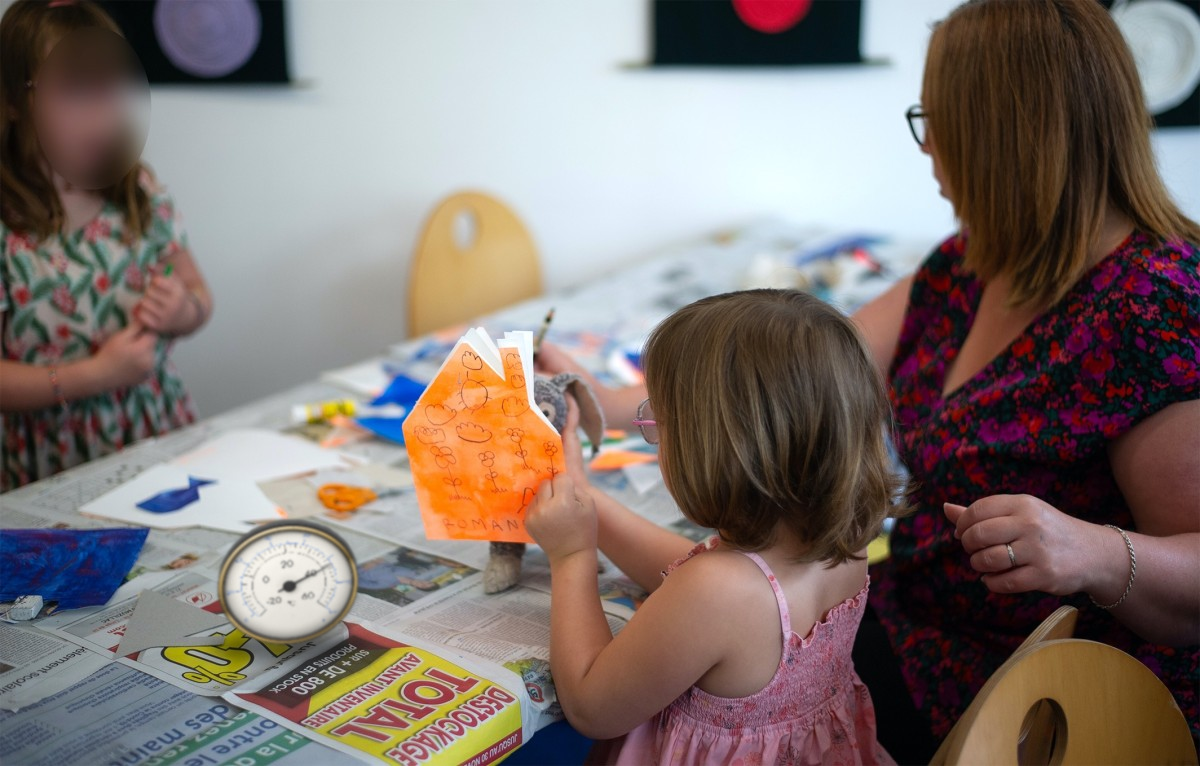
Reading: 40,°C
